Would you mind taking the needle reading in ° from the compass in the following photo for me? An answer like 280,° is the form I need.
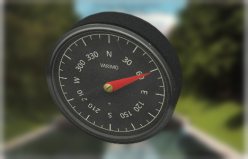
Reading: 60,°
